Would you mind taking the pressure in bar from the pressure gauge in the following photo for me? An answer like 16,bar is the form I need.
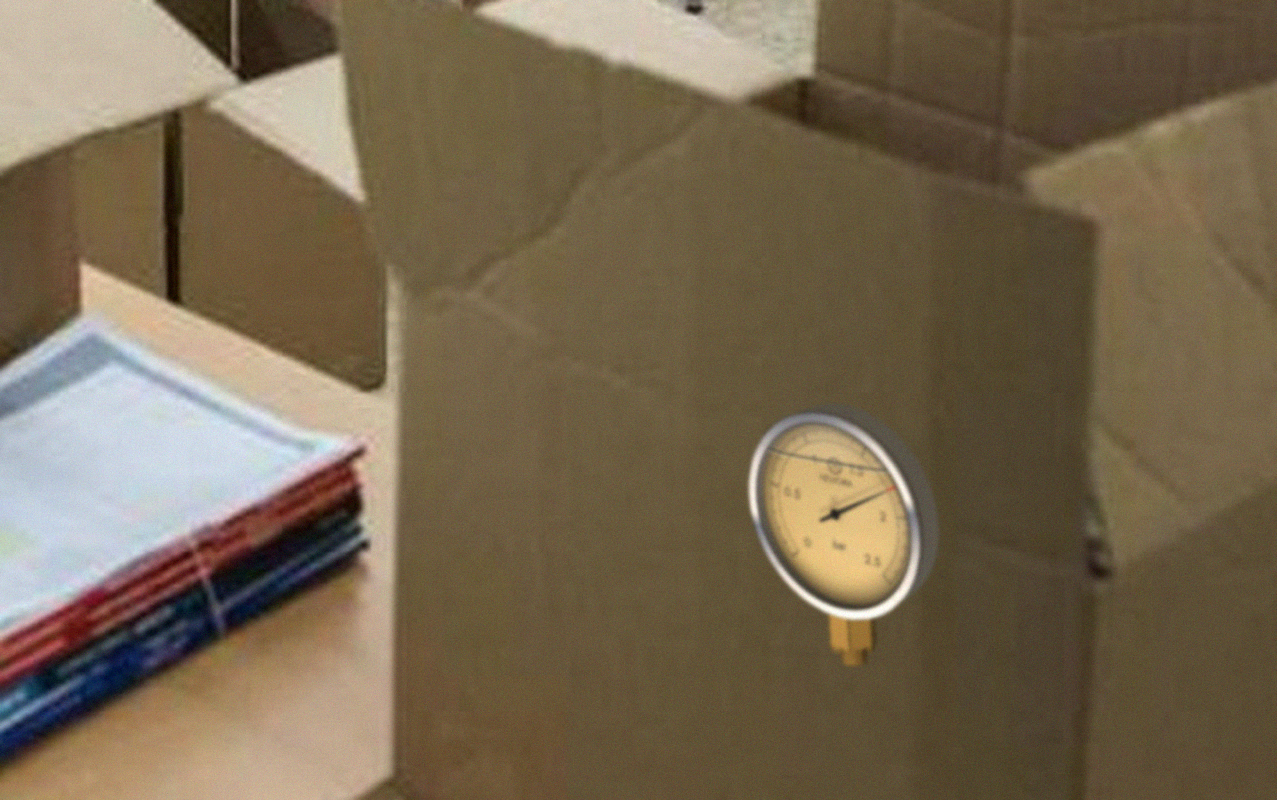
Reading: 1.8,bar
